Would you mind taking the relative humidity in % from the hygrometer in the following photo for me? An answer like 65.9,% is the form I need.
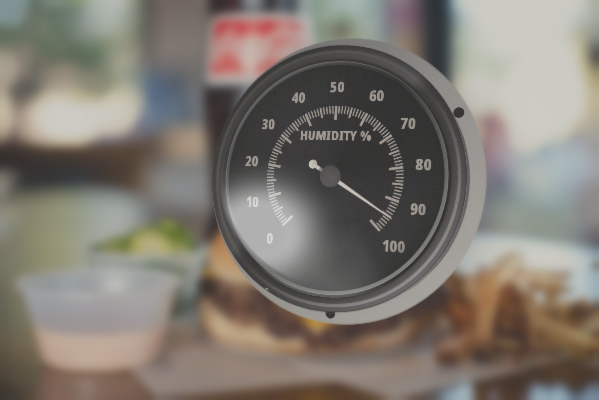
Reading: 95,%
